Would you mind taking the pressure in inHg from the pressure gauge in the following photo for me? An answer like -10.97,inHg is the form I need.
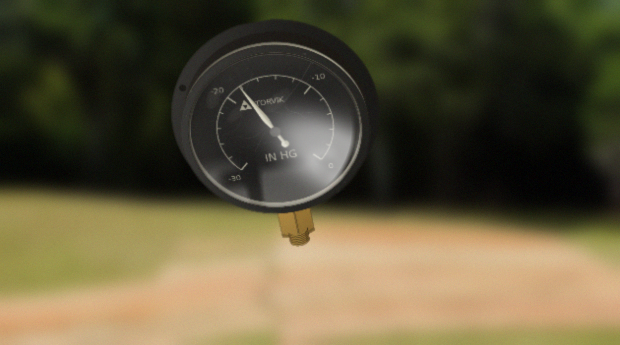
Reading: -18,inHg
